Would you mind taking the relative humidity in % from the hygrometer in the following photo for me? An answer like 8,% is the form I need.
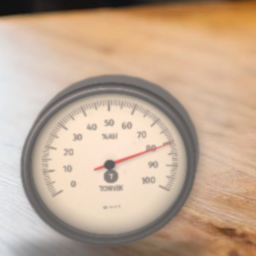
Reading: 80,%
